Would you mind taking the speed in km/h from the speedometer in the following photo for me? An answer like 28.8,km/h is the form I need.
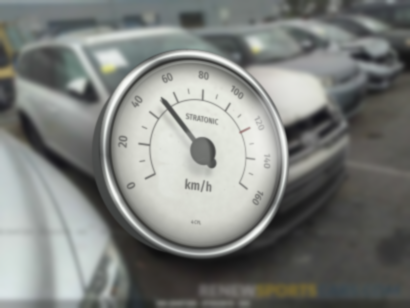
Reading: 50,km/h
